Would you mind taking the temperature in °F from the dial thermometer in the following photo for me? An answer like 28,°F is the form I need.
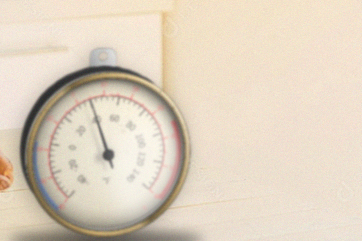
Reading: 40,°F
